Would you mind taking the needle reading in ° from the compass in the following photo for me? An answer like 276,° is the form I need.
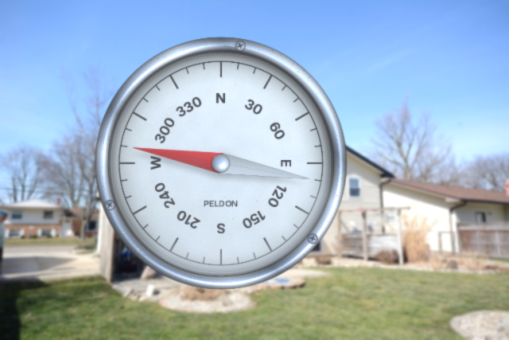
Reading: 280,°
